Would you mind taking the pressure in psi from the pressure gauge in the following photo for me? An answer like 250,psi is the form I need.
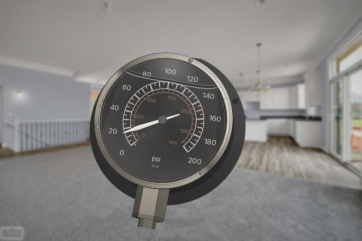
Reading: 15,psi
